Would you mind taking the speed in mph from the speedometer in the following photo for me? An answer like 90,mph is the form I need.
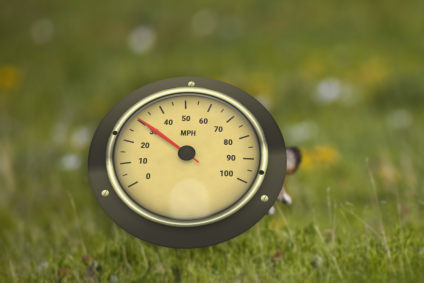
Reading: 30,mph
